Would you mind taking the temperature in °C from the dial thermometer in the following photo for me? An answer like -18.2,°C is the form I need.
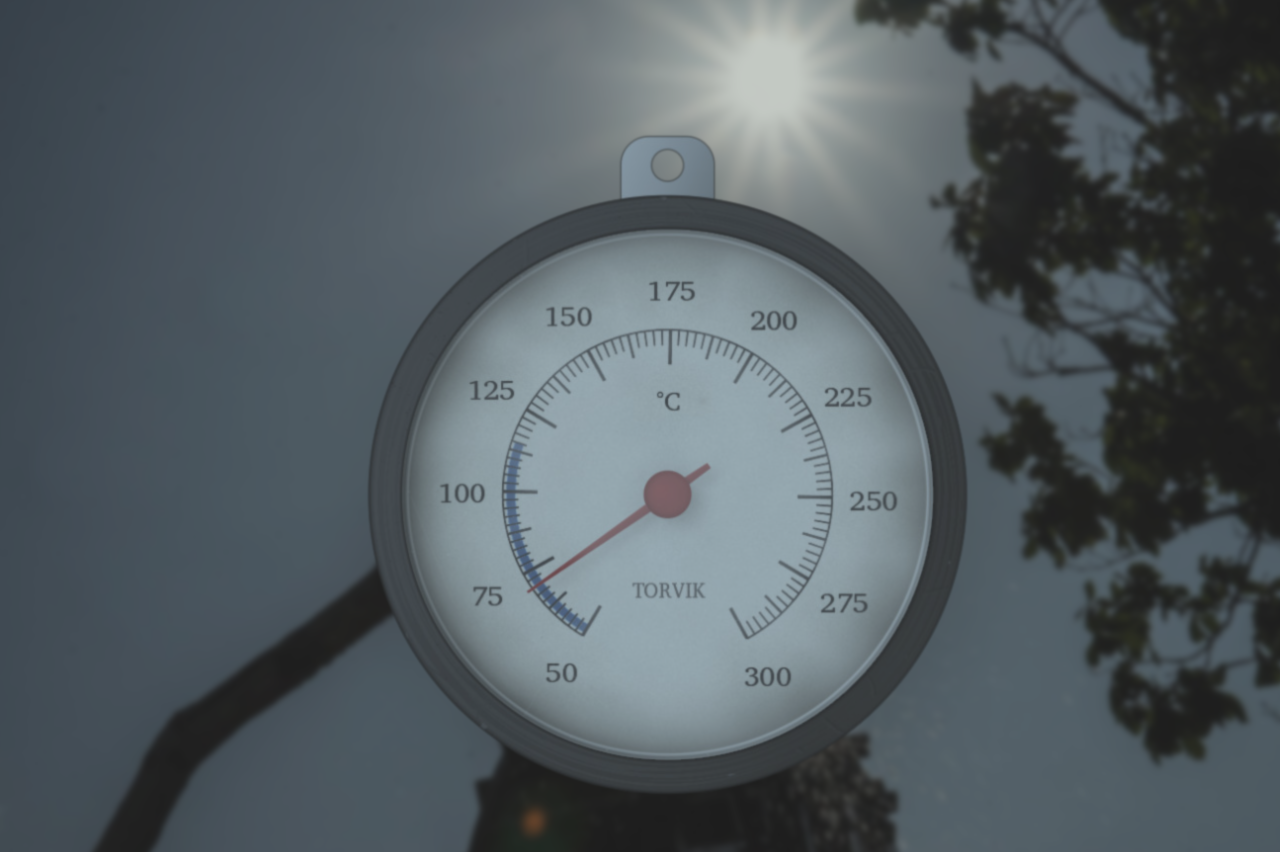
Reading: 70,°C
